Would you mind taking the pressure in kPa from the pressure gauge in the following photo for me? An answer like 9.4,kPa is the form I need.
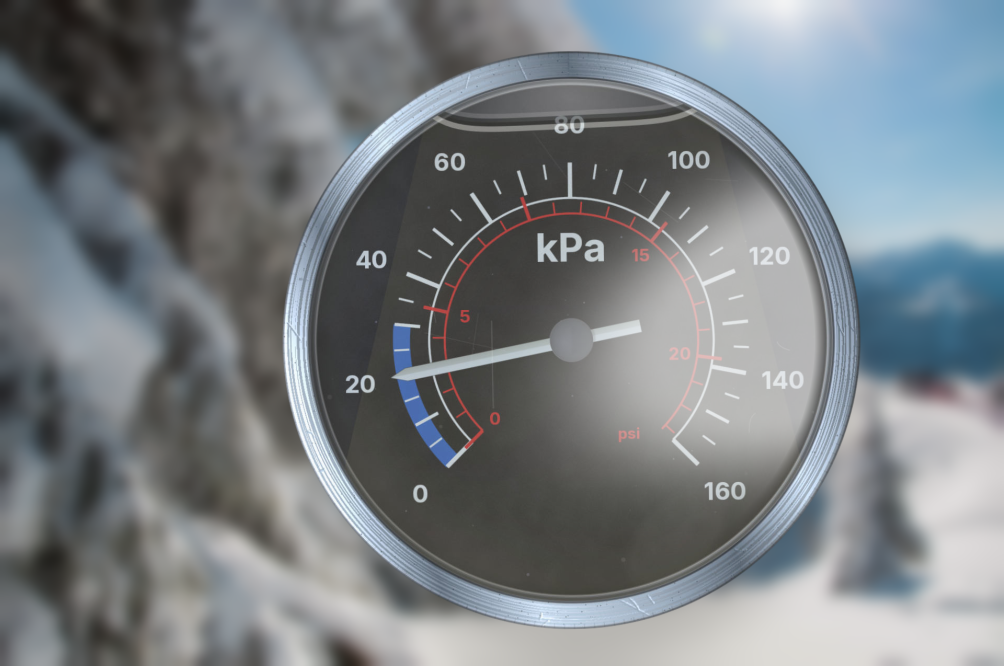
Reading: 20,kPa
